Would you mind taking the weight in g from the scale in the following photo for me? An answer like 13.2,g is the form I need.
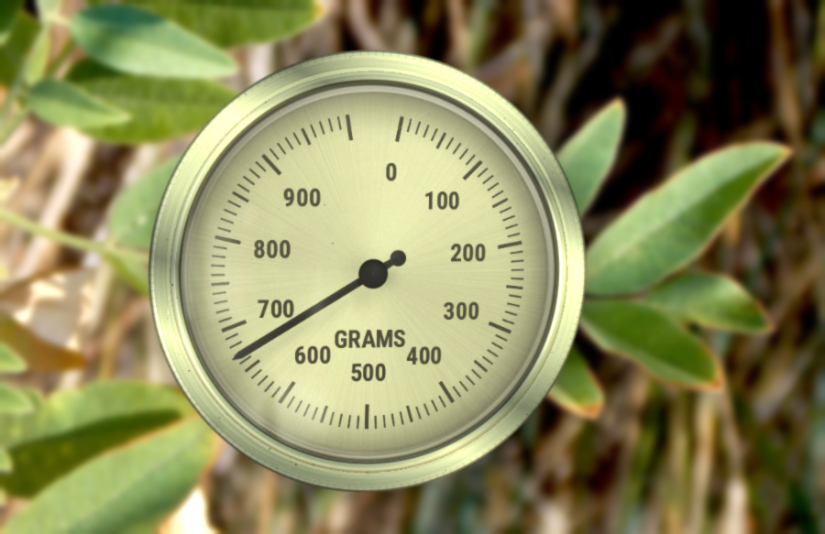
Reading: 670,g
